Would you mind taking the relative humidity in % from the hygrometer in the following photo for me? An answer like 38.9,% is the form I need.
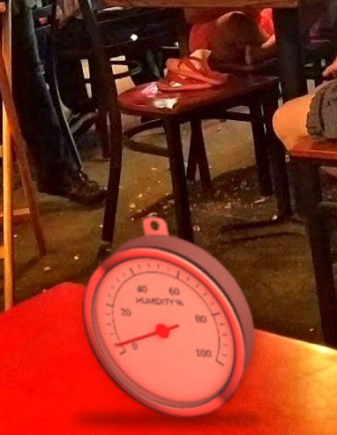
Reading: 4,%
